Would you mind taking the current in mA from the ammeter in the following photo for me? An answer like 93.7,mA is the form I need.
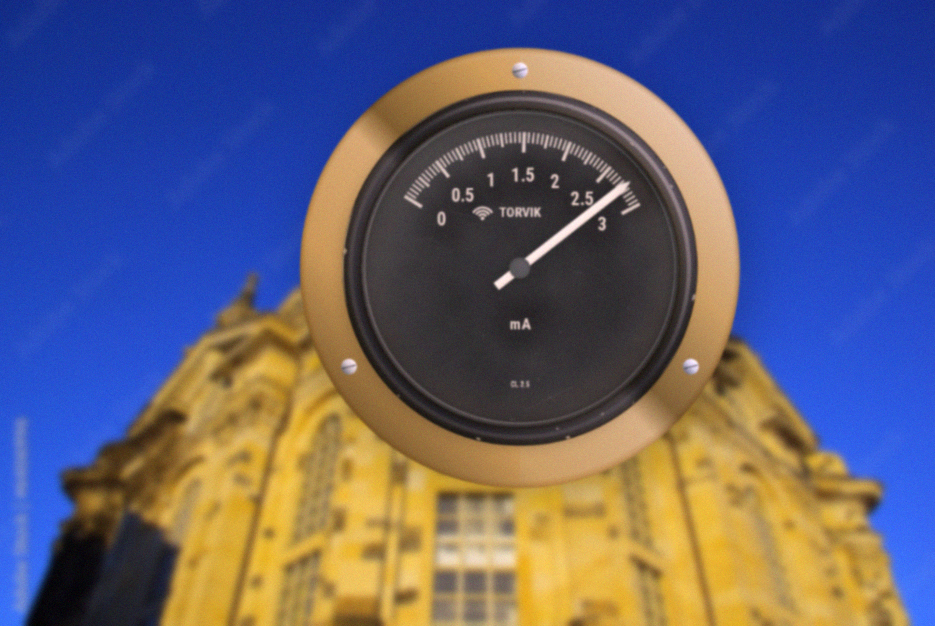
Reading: 2.75,mA
